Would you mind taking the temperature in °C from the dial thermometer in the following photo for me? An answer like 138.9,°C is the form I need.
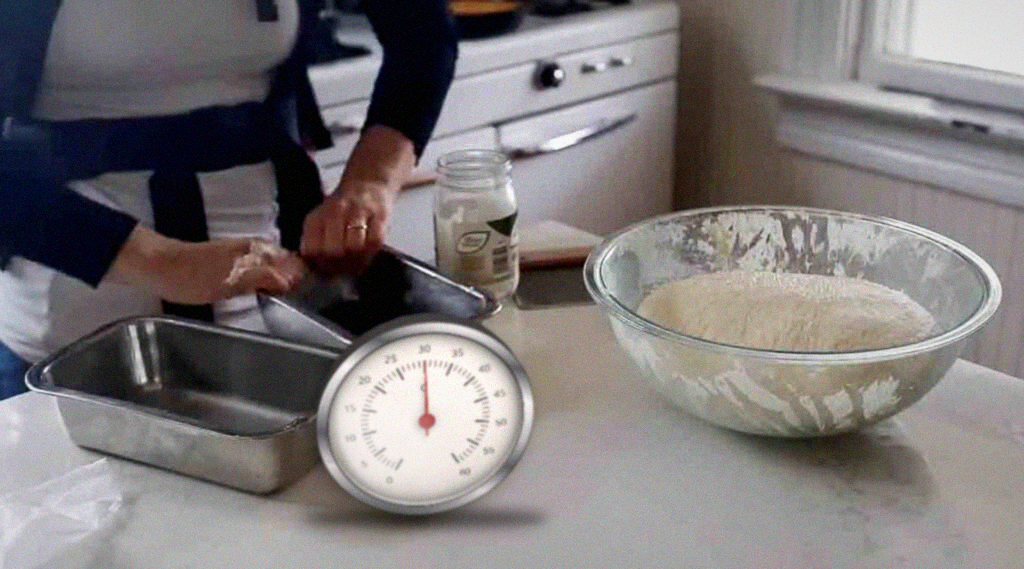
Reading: 30,°C
